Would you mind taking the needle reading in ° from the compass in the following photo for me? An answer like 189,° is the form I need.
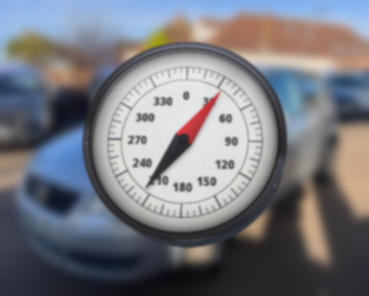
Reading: 35,°
